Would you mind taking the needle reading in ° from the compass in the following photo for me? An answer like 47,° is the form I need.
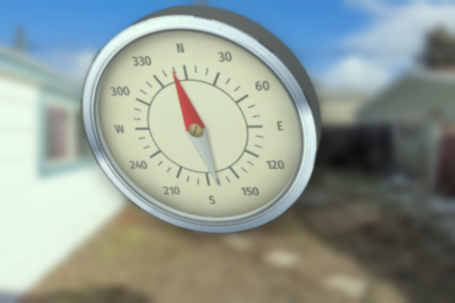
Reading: 350,°
